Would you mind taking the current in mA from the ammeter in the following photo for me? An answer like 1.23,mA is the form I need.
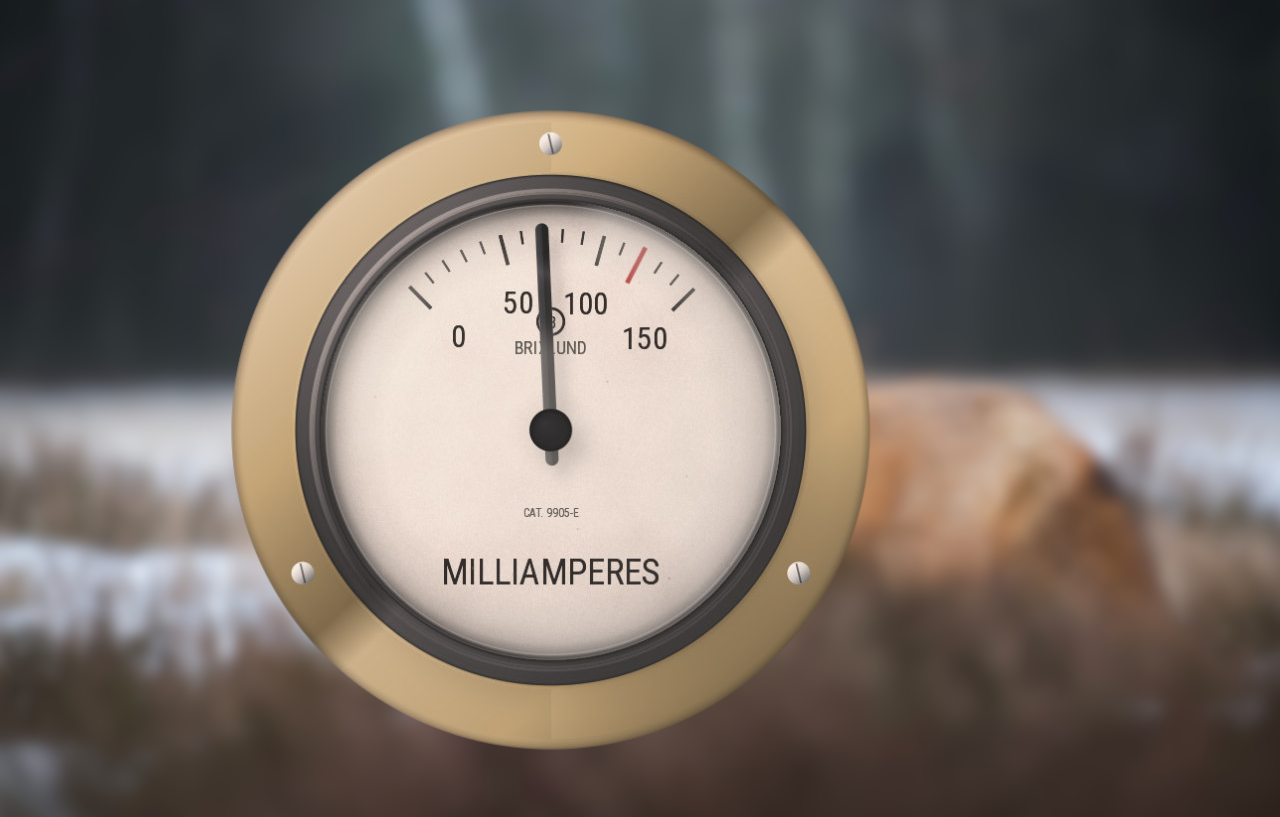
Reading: 70,mA
